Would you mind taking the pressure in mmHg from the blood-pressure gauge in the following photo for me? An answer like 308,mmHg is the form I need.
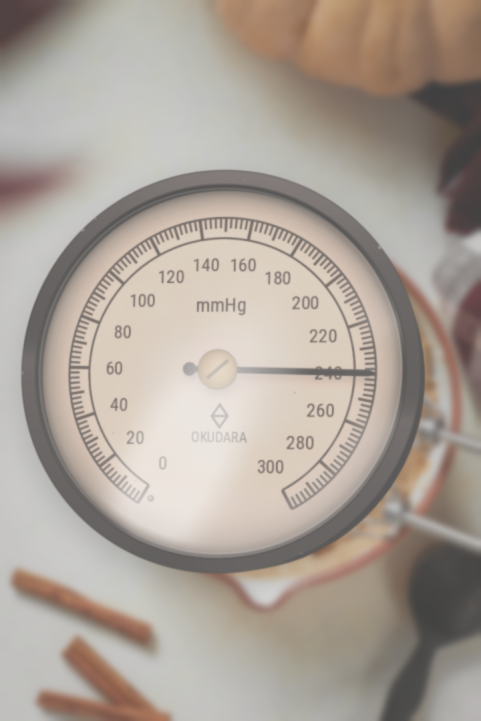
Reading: 240,mmHg
